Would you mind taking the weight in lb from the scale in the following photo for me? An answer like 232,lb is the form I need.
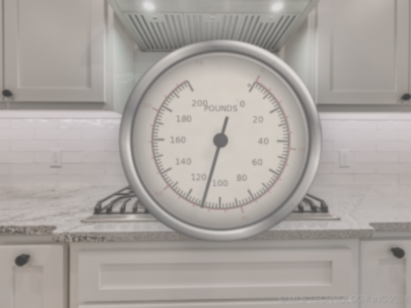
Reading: 110,lb
